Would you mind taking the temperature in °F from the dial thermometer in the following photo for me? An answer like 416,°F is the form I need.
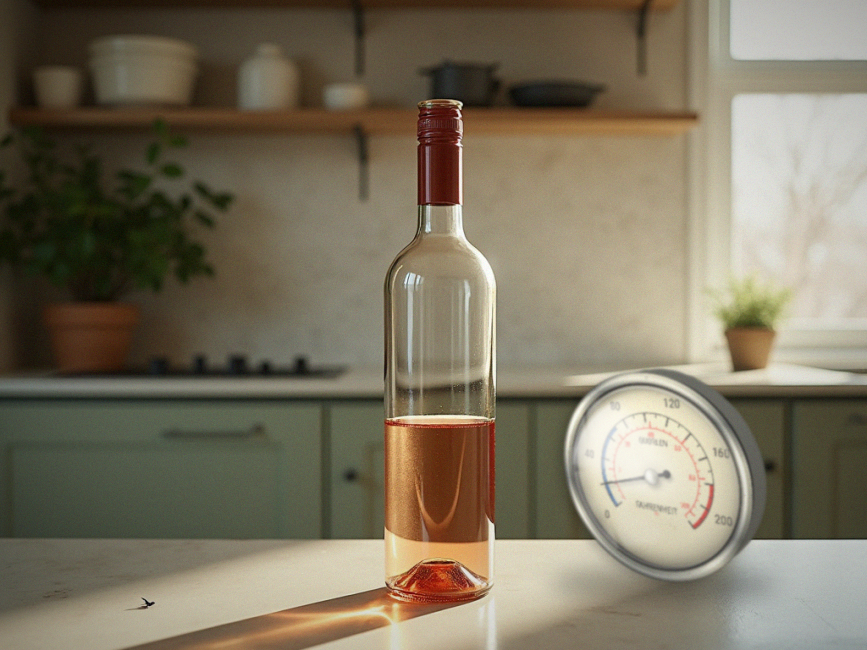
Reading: 20,°F
